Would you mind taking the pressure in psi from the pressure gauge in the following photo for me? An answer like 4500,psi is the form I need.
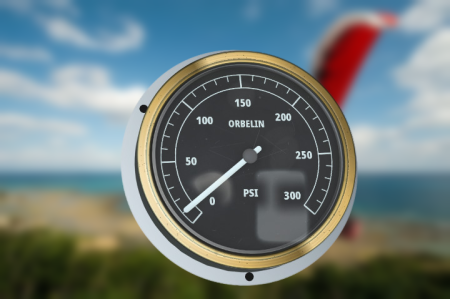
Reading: 10,psi
